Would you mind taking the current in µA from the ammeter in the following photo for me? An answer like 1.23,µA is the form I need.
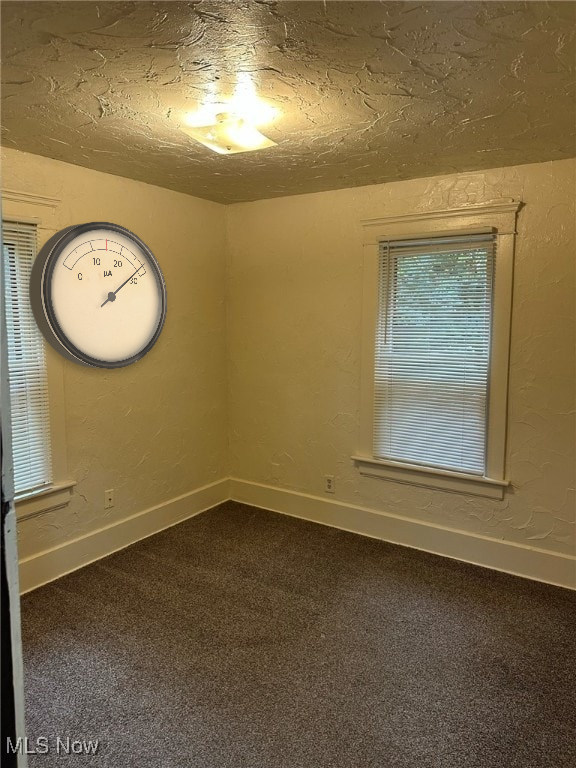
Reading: 27.5,µA
